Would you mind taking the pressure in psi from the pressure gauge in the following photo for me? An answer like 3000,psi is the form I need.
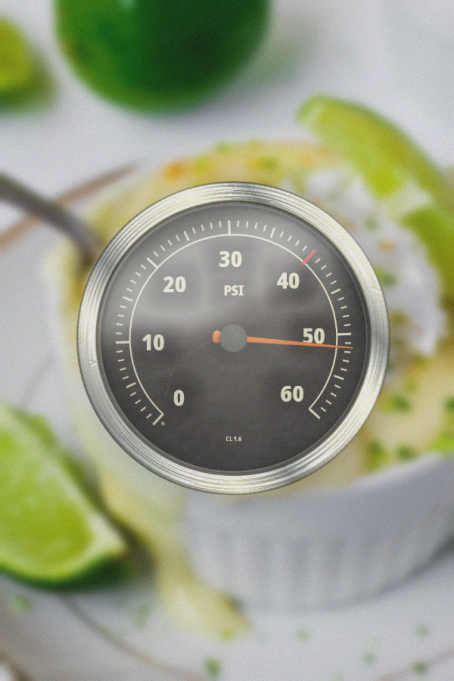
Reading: 51.5,psi
